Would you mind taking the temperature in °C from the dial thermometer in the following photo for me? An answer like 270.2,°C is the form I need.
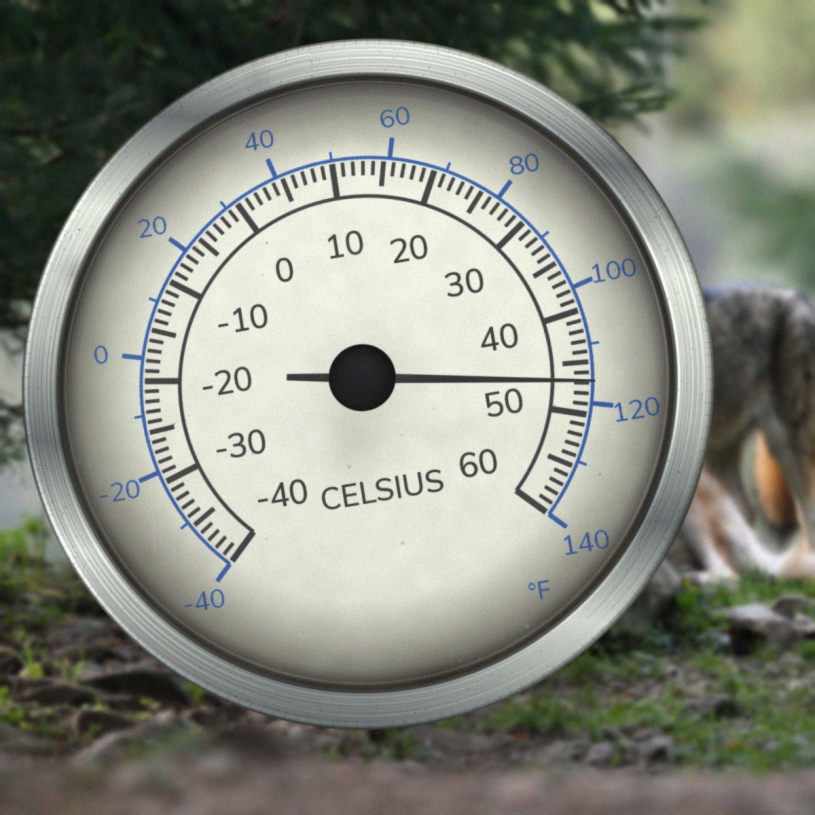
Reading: 47,°C
